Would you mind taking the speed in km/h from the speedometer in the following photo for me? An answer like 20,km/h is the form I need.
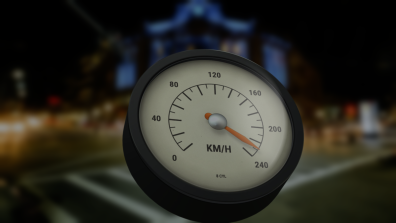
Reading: 230,km/h
